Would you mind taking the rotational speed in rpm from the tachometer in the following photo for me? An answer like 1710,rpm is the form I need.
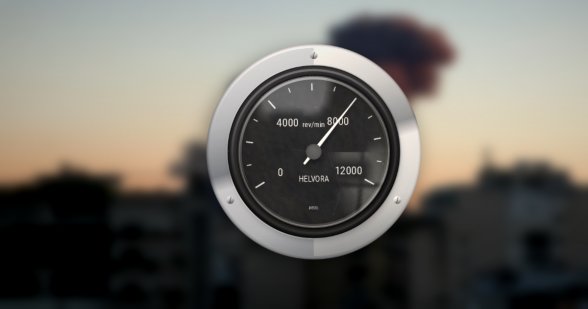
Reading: 8000,rpm
